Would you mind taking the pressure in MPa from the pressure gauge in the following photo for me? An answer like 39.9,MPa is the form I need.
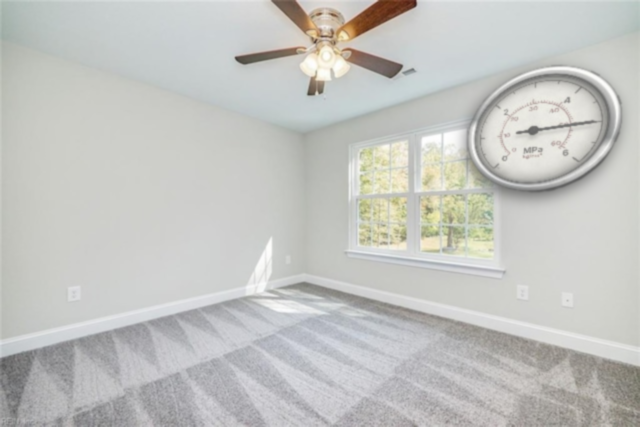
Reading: 5,MPa
